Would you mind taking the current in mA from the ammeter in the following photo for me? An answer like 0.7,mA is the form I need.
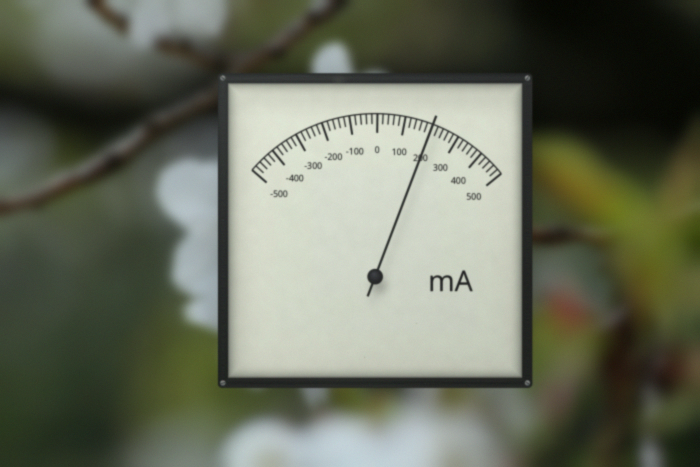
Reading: 200,mA
